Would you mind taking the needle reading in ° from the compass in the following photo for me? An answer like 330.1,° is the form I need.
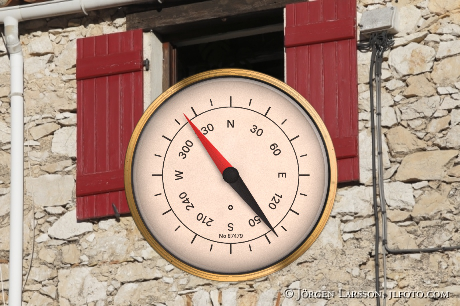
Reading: 322.5,°
